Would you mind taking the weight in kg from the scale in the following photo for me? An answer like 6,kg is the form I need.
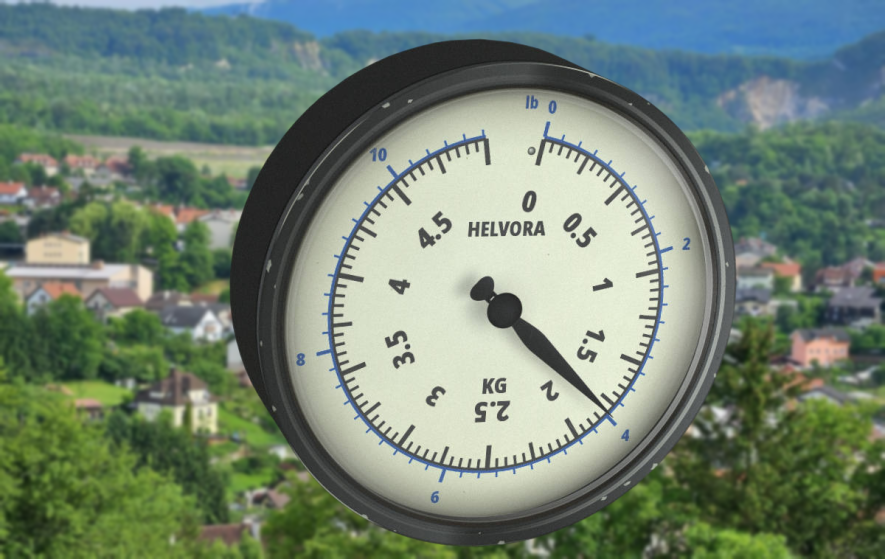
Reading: 1.8,kg
